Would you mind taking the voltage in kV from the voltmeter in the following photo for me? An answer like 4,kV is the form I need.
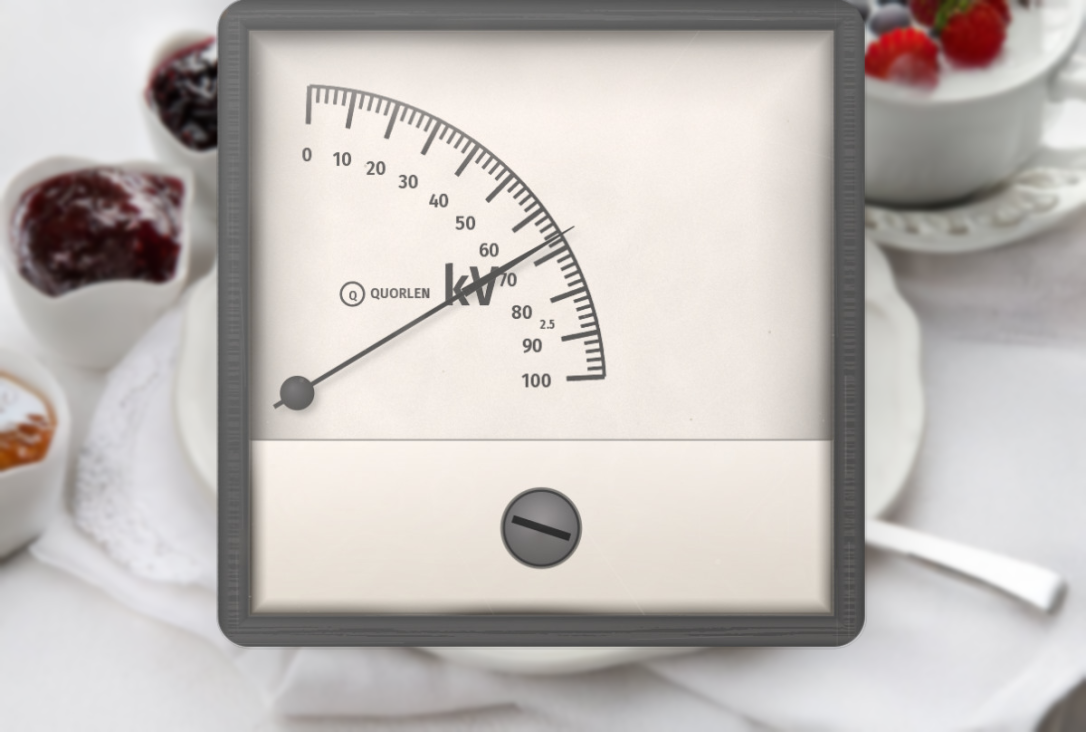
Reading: 67,kV
